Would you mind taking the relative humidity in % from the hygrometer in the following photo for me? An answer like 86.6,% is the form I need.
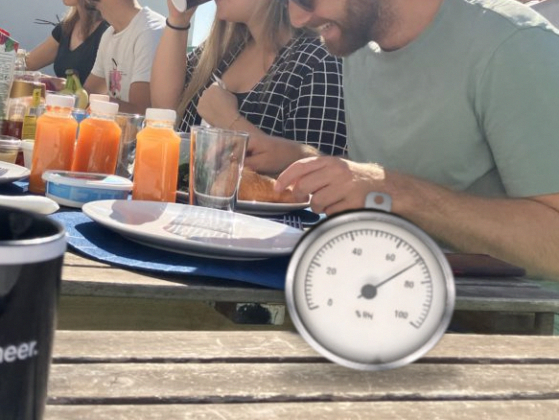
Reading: 70,%
